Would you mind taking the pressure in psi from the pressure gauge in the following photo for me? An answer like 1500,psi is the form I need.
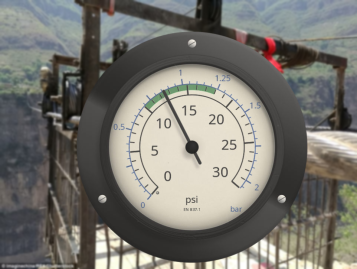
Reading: 12.5,psi
